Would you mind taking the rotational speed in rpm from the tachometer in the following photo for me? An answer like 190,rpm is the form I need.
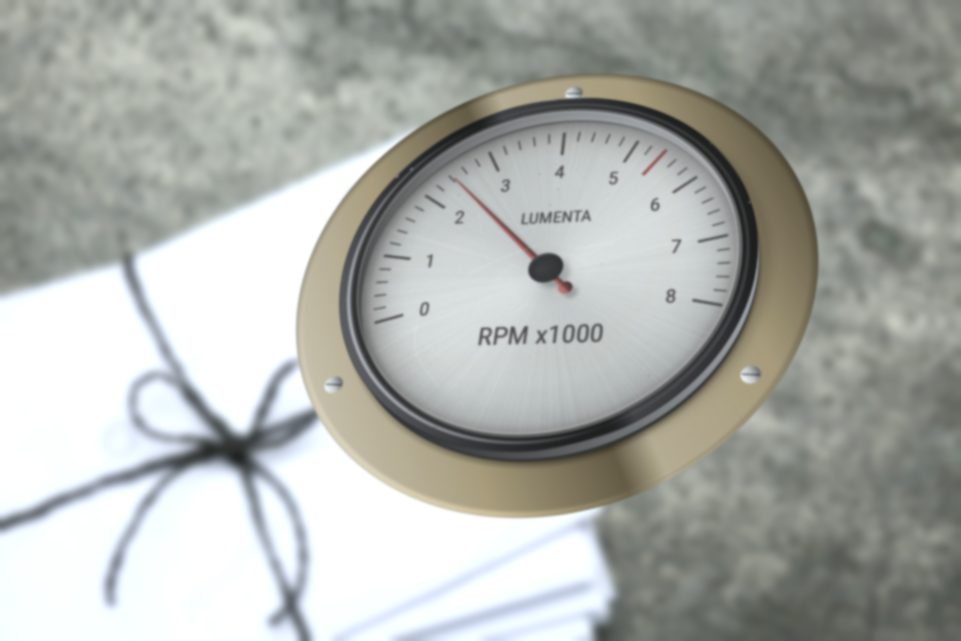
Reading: 2400,rpm
